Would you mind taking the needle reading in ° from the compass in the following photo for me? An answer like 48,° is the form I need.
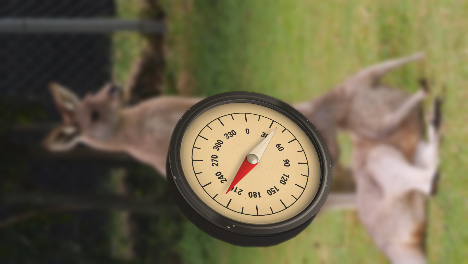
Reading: 217.5,°
